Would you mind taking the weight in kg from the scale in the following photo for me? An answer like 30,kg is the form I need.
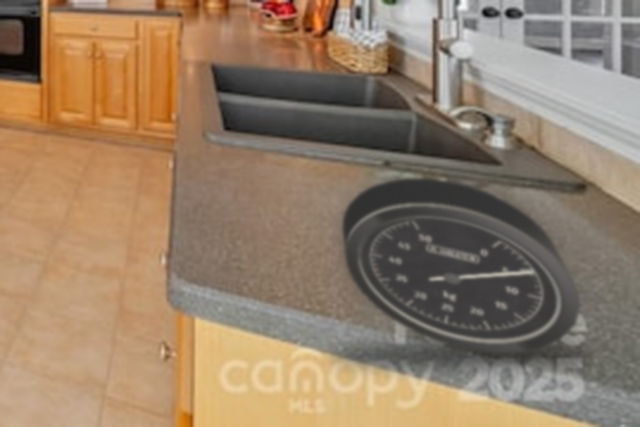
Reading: 5,kg
